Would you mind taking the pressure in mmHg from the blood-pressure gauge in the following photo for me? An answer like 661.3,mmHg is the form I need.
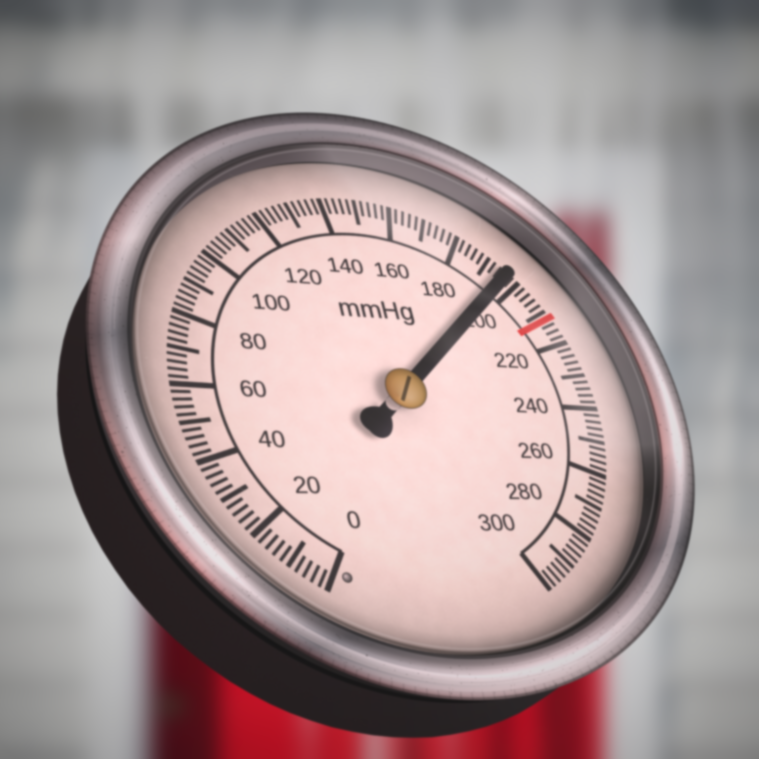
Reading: 196,mmHg
